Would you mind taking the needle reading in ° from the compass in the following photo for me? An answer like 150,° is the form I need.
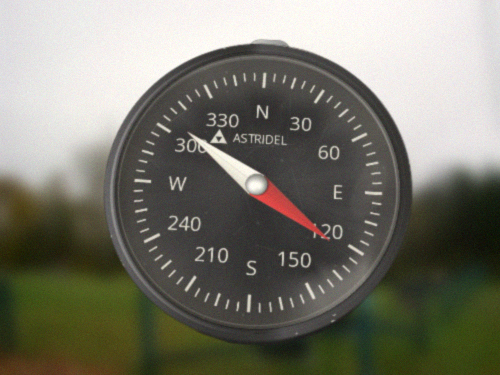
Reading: 125,°
